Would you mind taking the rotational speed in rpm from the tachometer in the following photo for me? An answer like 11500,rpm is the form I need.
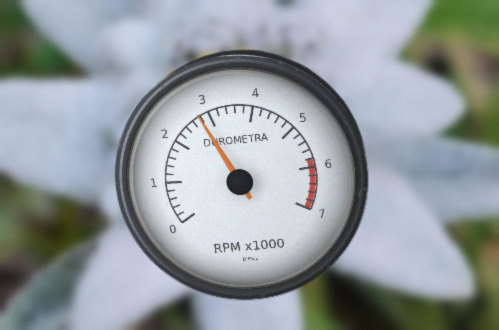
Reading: 2800,rpm
